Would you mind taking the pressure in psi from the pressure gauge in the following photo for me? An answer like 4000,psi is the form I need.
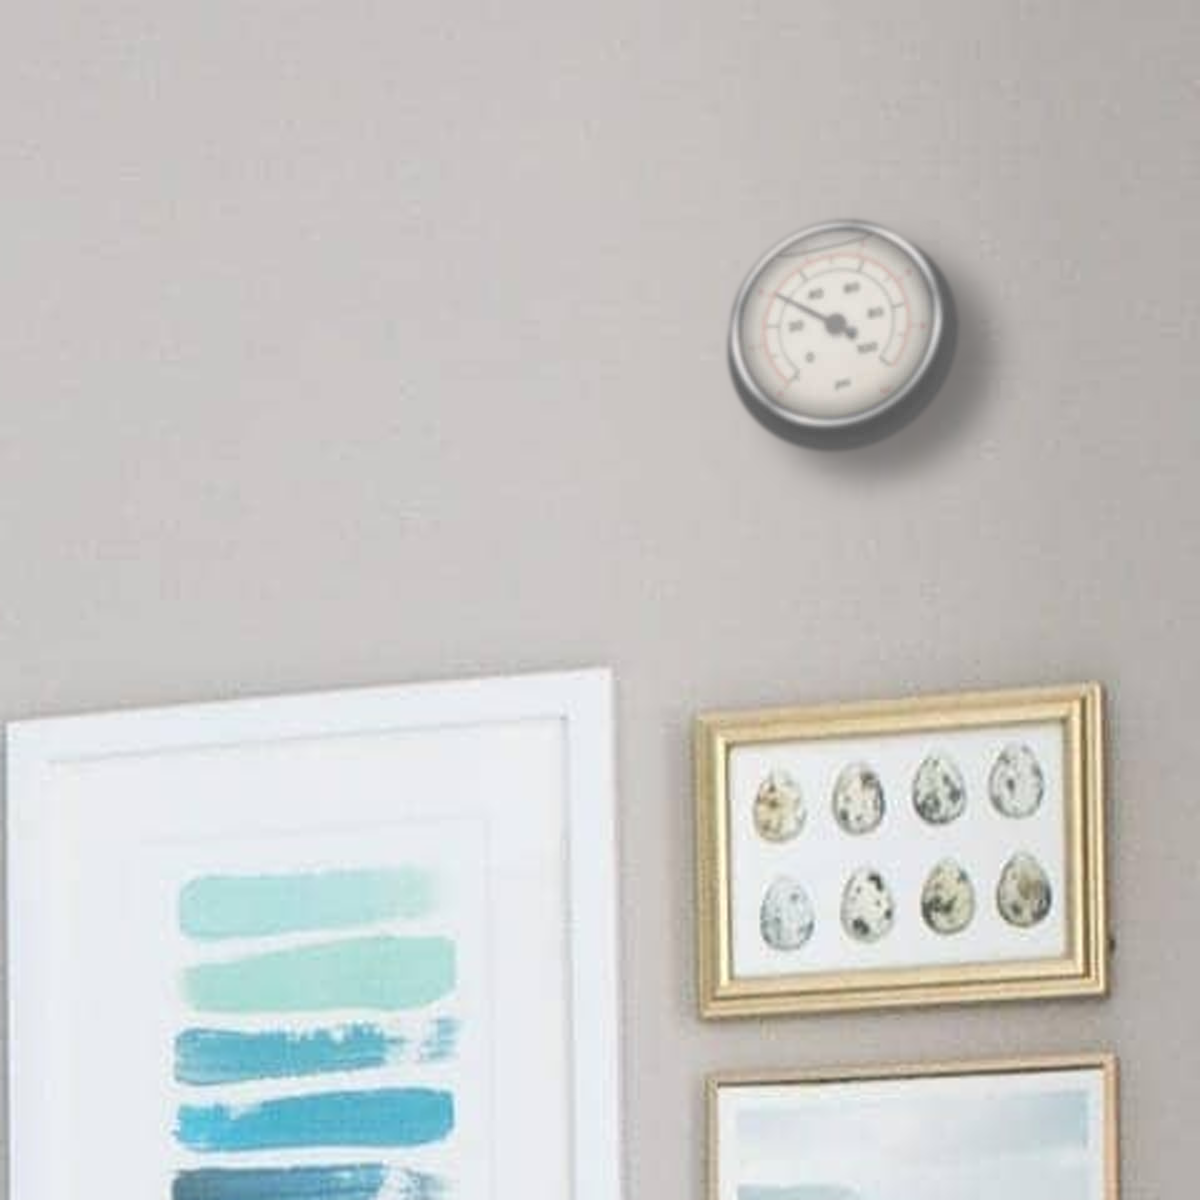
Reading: 30,psi
